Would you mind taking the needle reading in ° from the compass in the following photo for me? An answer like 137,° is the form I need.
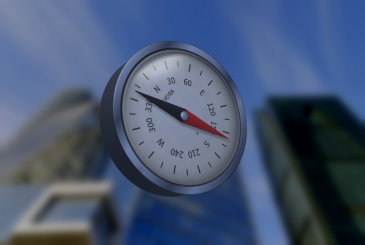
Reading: 157.5,°
